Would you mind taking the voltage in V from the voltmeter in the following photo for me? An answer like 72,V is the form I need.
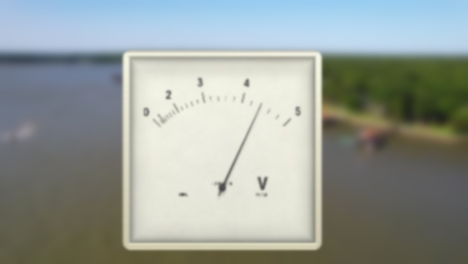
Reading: 4.4,V
